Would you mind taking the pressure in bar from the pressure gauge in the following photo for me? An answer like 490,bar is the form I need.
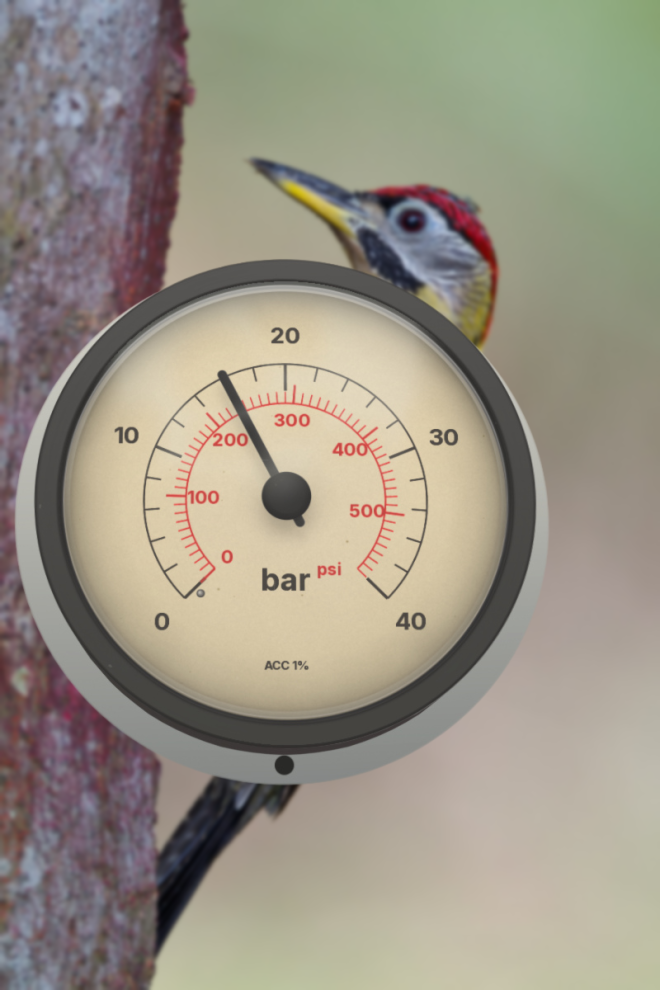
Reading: 16,bar
